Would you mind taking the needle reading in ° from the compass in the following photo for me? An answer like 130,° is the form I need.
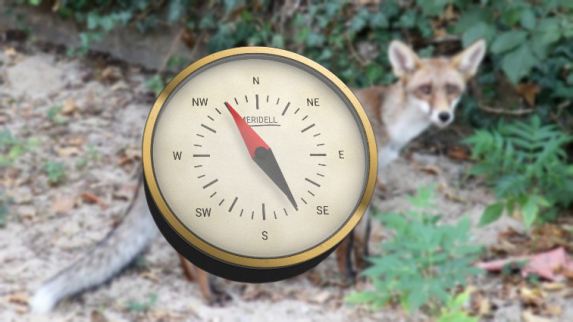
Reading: 330,°
